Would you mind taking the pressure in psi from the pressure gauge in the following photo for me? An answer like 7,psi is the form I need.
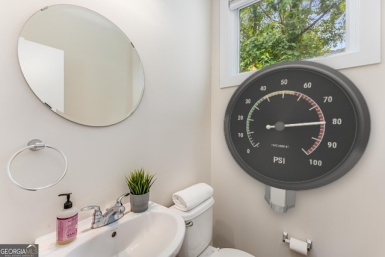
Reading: 80,psi
